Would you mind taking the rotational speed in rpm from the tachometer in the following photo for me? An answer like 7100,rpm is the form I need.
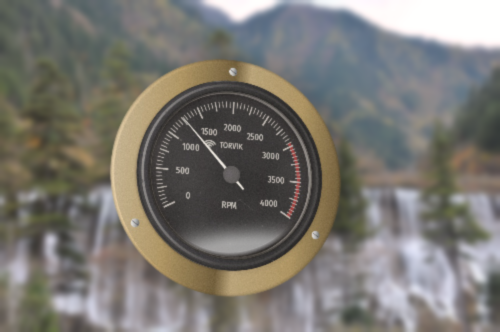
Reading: 1250,rpm
